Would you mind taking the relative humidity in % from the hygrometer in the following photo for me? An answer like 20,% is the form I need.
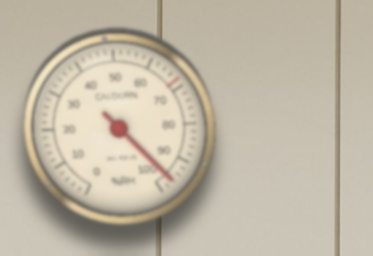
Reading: 96,%
